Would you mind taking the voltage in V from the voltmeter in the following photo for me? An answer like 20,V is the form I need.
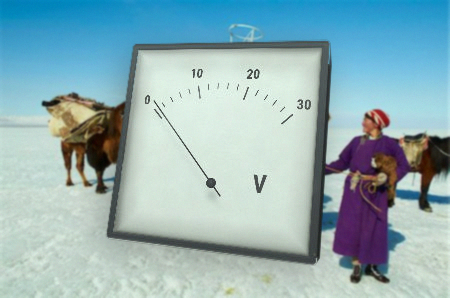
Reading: 1,V
